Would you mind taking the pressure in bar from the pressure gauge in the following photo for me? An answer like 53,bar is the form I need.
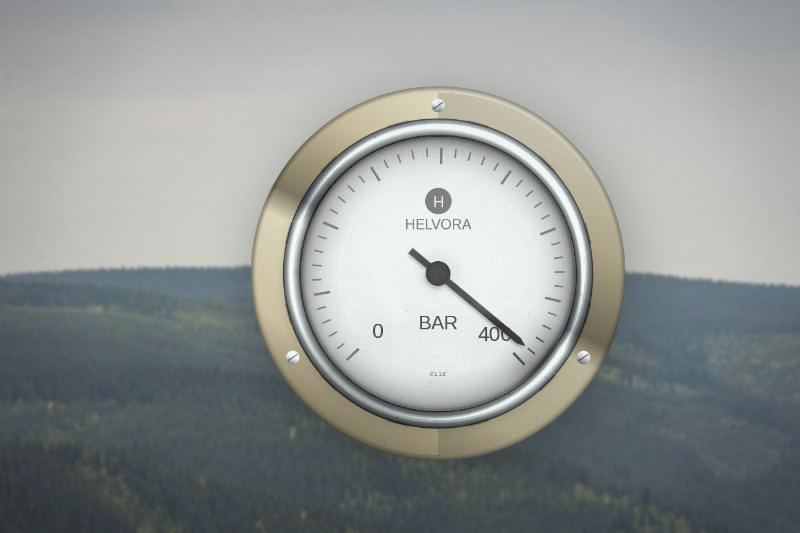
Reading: 390,bar
